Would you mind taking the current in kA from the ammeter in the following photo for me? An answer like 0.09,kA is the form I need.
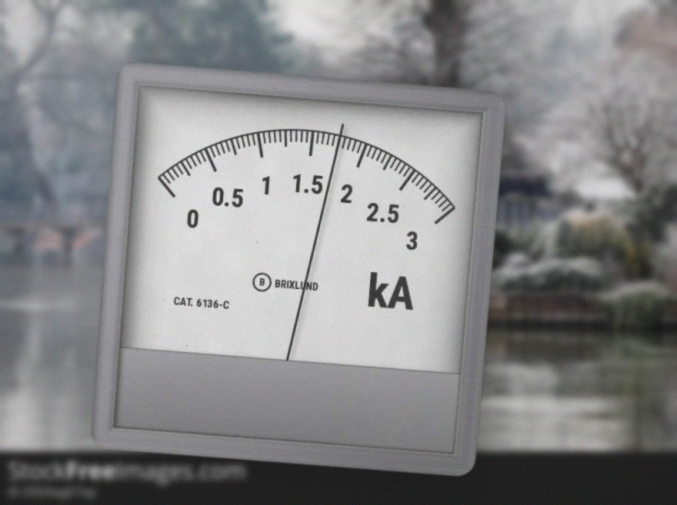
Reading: 1.75,kA
